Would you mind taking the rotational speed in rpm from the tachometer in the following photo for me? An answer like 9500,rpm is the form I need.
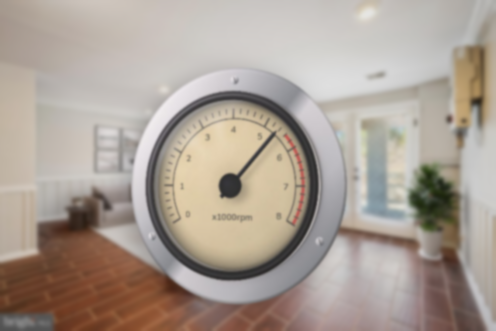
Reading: 5400,rpm
